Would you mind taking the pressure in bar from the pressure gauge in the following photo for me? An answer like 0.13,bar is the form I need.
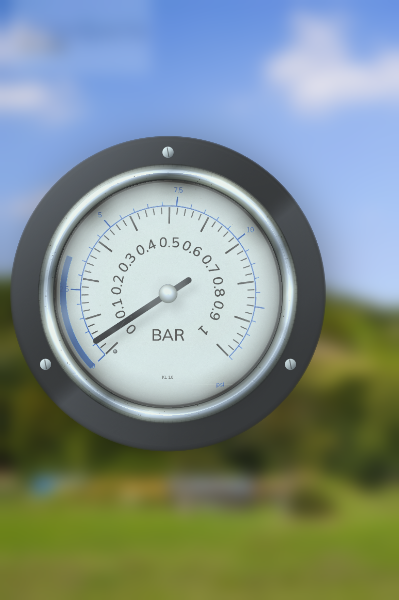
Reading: 0.04,bar
